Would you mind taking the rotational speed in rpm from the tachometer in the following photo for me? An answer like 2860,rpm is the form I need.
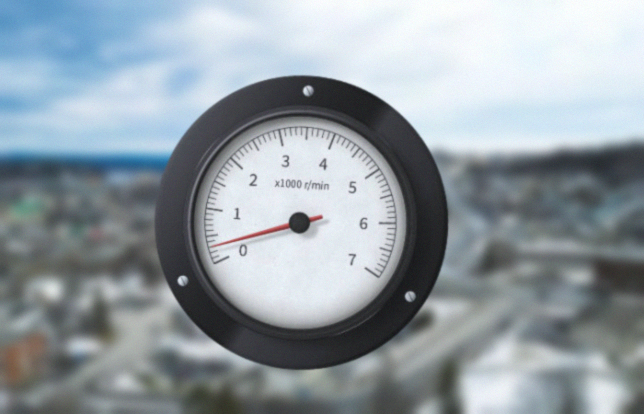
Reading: 300,rpm
